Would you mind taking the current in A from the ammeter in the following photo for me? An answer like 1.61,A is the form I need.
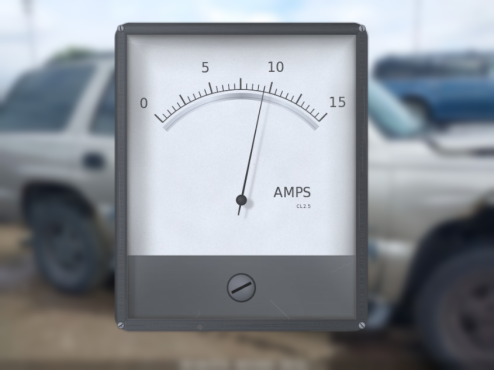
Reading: 9.5,A
